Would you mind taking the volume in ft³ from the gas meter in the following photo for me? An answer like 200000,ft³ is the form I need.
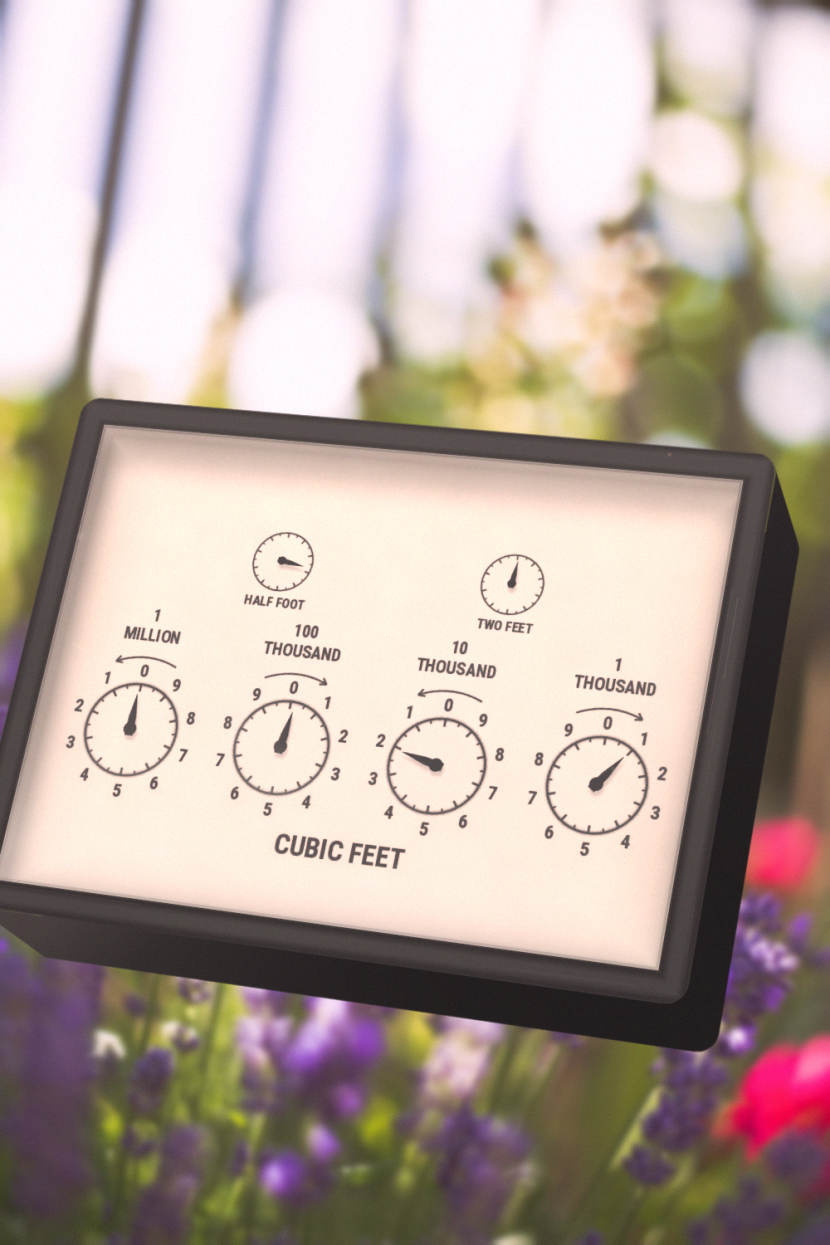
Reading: 2100,ft³
